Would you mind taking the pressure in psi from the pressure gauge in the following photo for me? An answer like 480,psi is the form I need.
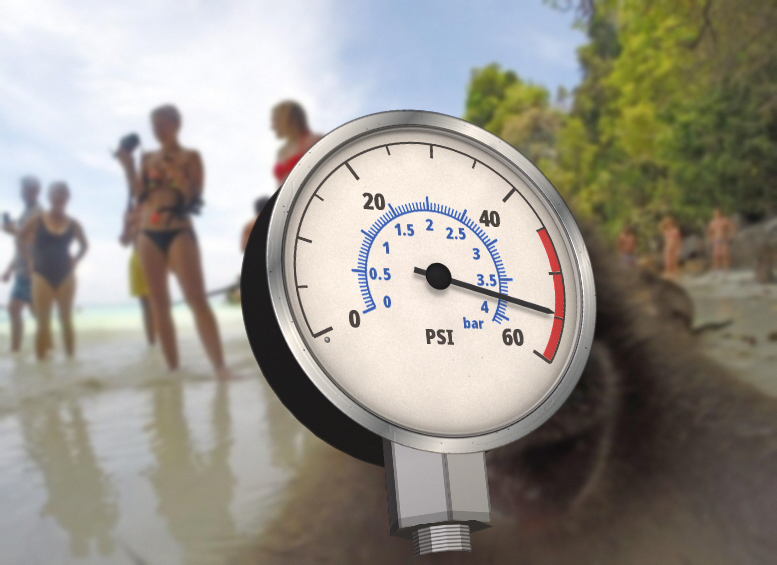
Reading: 55,psi
